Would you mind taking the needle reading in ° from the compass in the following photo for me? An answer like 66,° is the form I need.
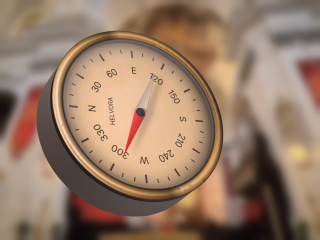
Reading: 295,°
